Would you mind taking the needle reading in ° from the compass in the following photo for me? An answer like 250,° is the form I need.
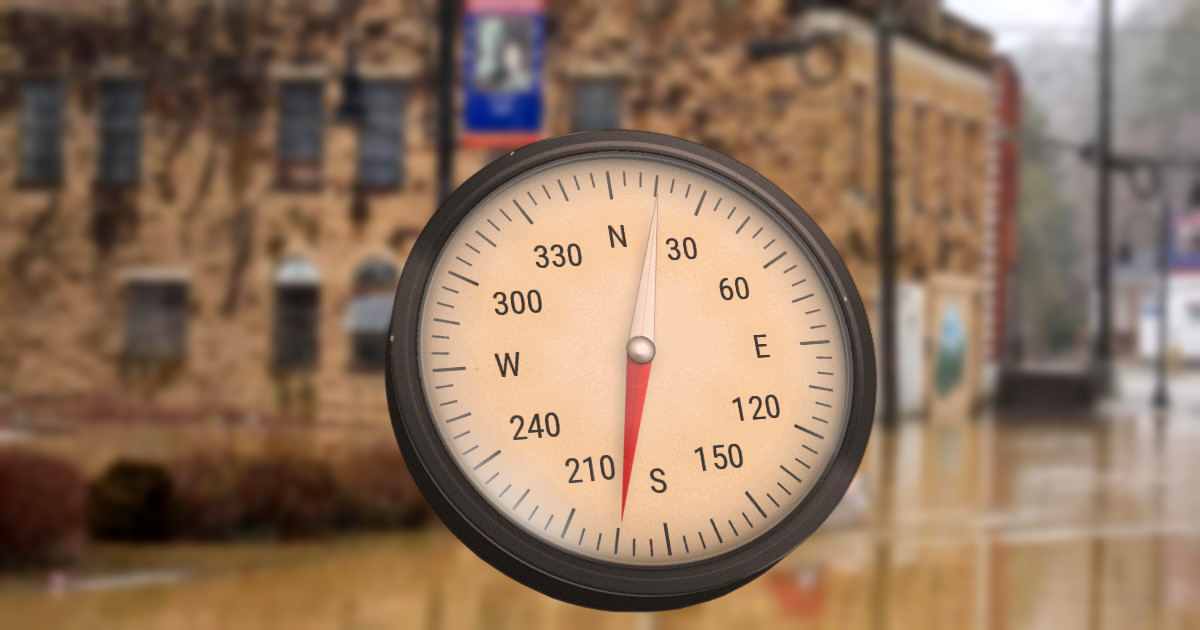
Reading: 195,°
